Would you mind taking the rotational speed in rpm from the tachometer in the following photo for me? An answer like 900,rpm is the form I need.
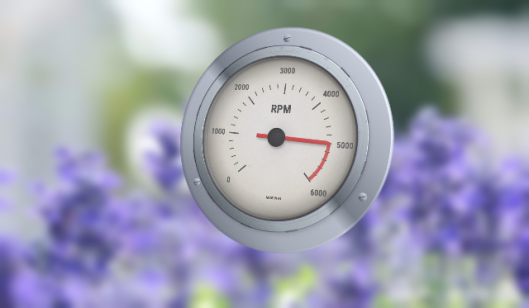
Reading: 5000,rpm
